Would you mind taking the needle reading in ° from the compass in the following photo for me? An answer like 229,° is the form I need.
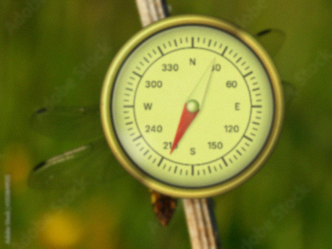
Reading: 205,°
